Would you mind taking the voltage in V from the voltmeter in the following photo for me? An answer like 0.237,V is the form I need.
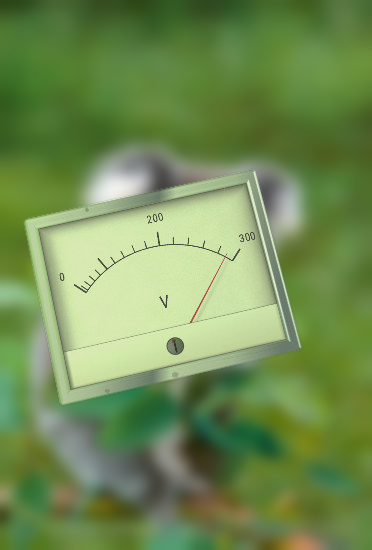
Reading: 290,V
